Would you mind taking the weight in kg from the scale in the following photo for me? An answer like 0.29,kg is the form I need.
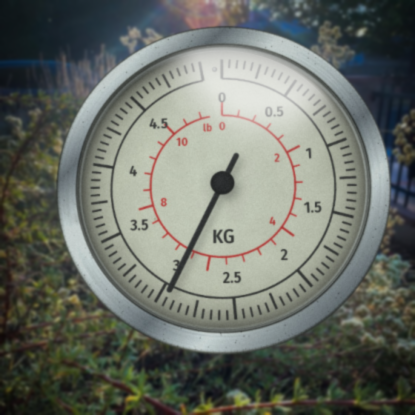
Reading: 2.95,kg
